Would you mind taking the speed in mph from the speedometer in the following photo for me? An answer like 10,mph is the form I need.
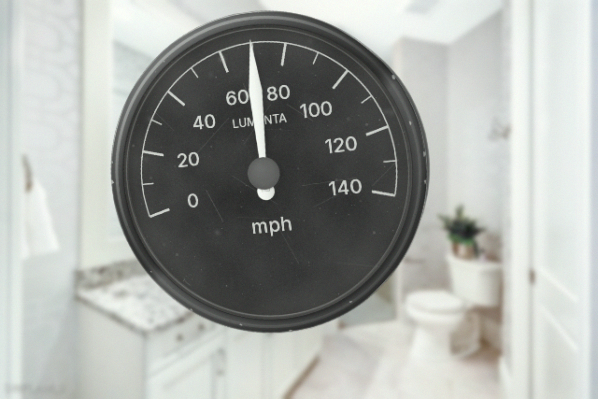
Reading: 70,mph
